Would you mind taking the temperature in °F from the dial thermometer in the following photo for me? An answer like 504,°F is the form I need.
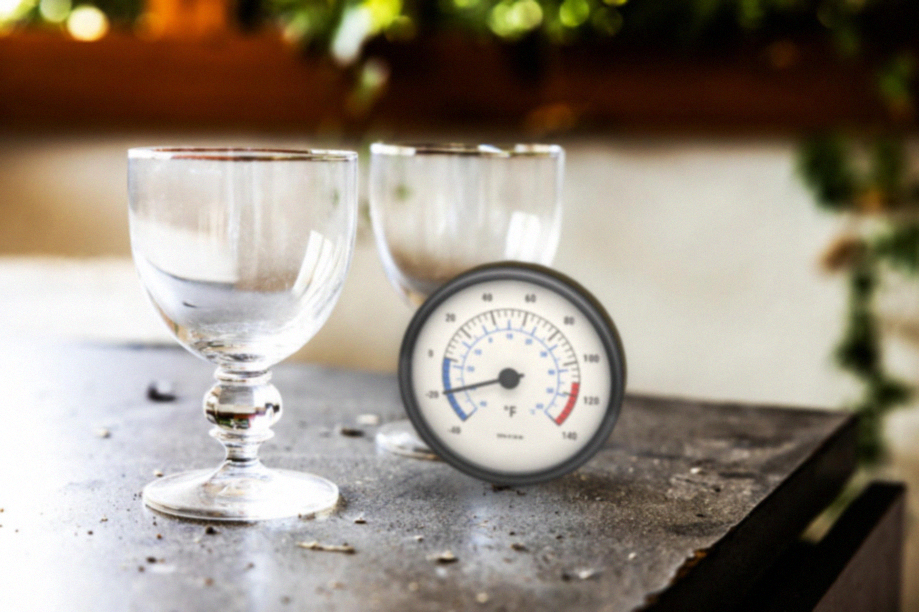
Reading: -20,°F
